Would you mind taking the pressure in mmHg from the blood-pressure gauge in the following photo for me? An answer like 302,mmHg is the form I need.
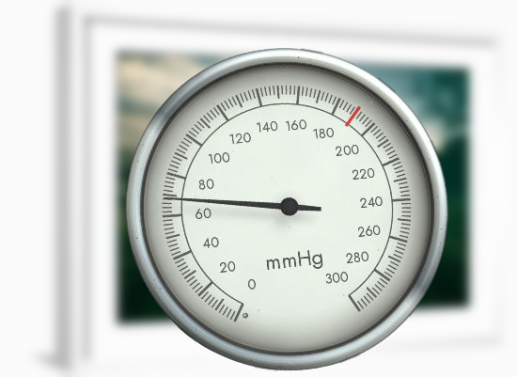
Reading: 68,mmHg
